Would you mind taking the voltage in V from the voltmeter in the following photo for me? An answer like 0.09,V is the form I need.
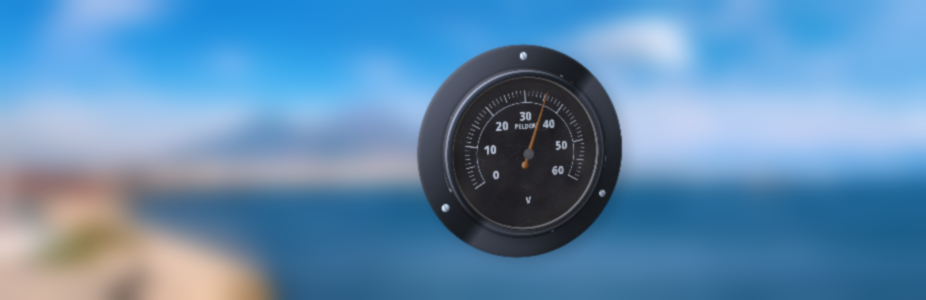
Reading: 35,V
